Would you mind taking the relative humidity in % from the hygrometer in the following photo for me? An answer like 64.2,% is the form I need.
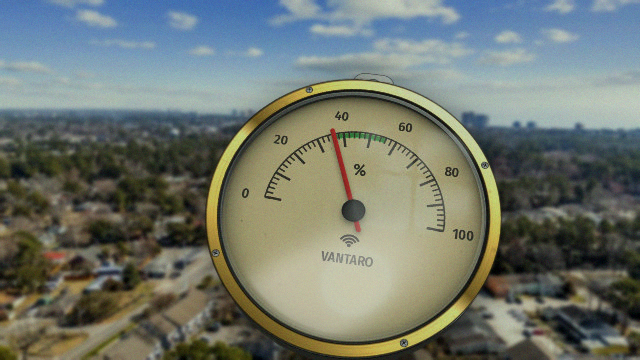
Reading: 36,%
